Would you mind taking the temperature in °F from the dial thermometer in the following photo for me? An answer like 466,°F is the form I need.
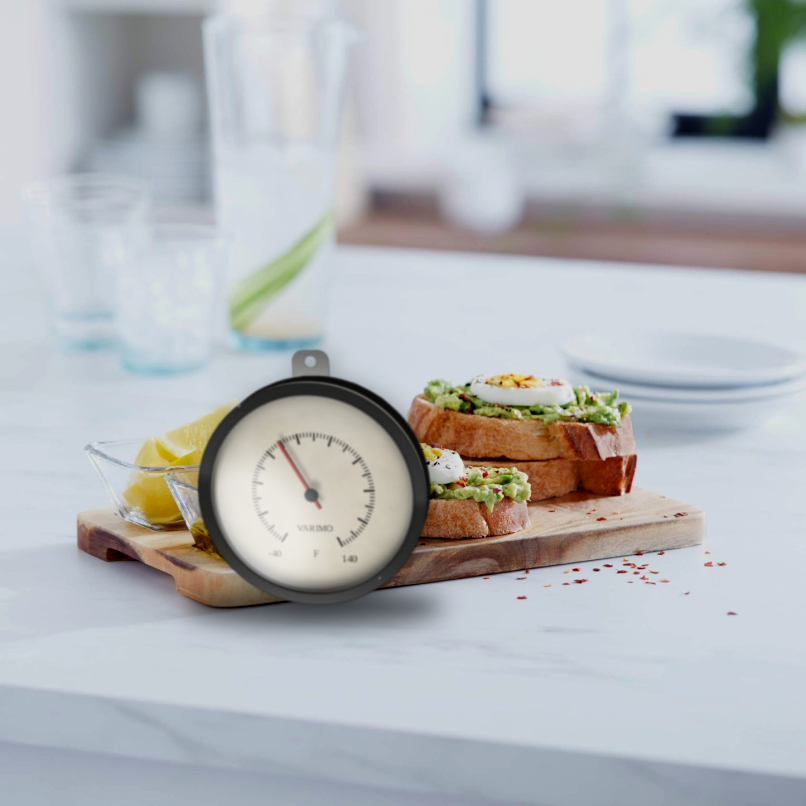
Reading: 30,°F
